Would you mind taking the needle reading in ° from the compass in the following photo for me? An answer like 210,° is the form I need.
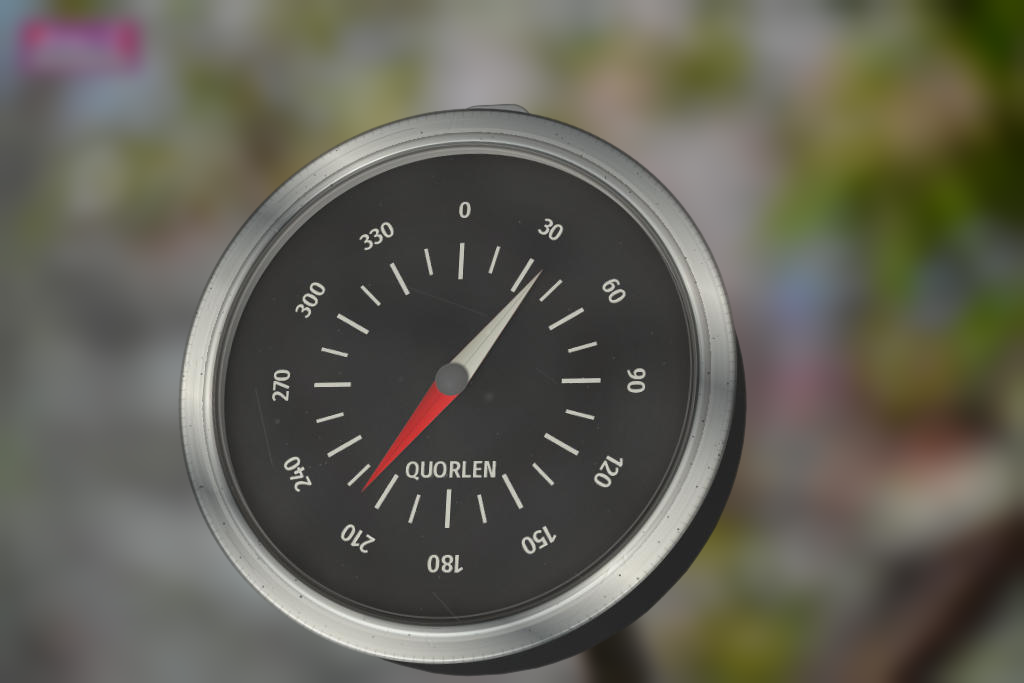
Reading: 217.5,°
